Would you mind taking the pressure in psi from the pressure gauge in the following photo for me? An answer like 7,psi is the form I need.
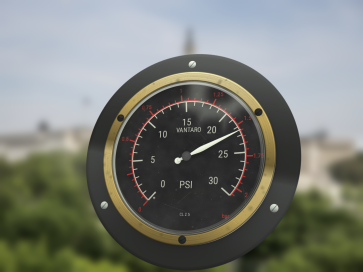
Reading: 22.5,psi
